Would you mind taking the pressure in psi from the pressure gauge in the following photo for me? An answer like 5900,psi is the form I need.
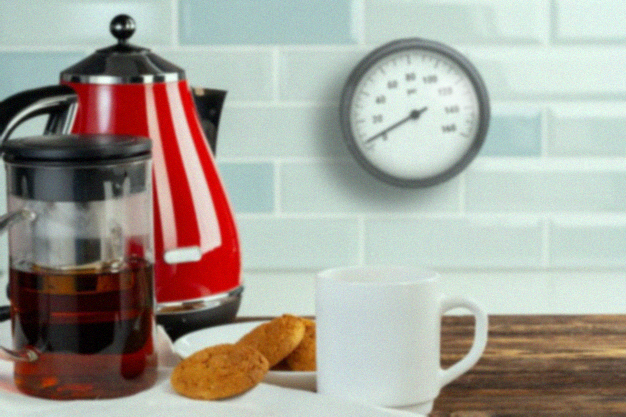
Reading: 5,psi
